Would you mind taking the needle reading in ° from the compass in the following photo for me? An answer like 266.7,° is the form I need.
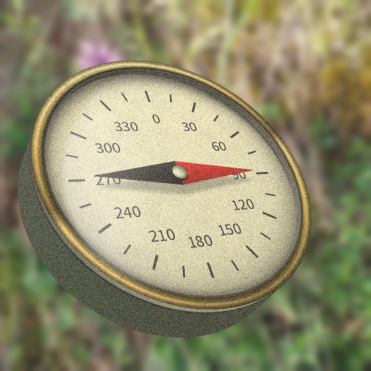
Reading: 90,°
